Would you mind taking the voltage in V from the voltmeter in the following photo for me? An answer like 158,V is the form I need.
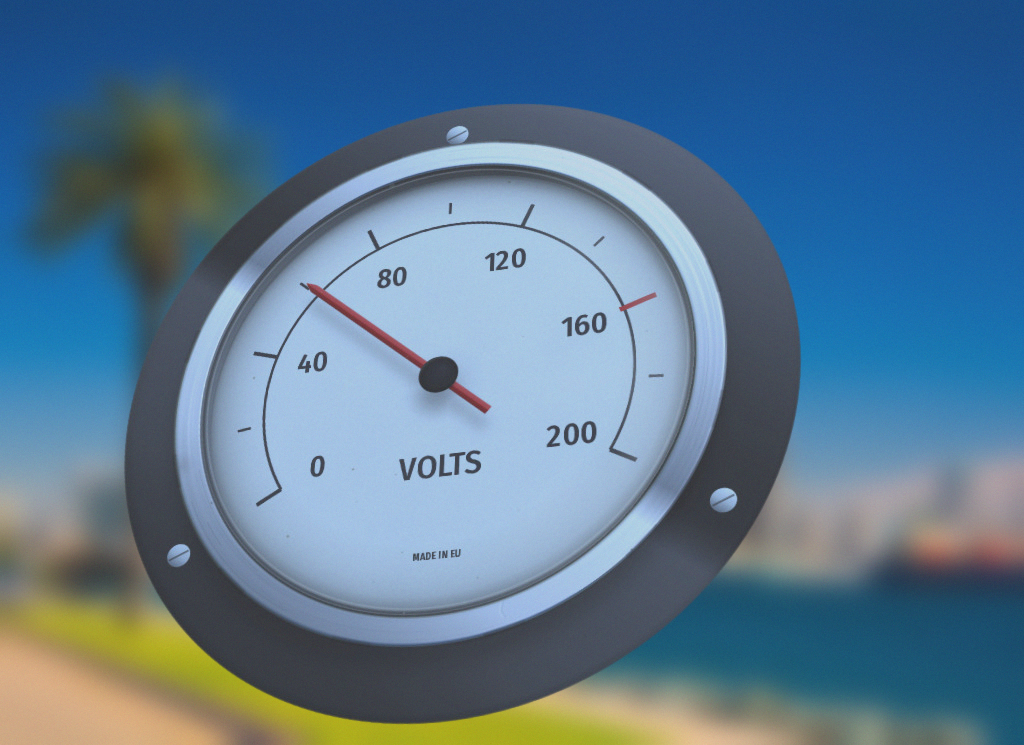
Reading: 60,V
